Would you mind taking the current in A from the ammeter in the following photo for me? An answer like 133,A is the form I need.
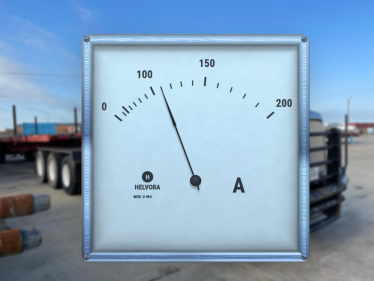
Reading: 110,A
